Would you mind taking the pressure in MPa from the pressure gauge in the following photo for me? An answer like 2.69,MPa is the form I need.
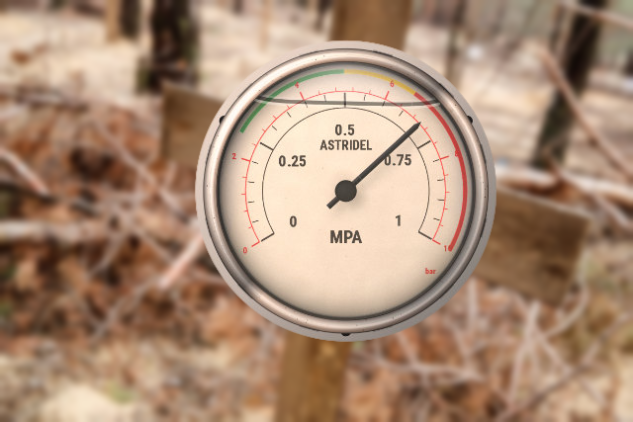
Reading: 0.7,MPa
